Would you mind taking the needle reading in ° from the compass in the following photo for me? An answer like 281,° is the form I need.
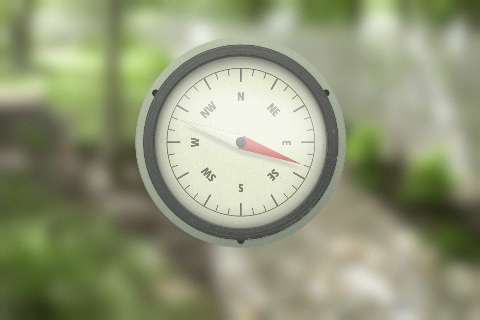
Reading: 110,°
